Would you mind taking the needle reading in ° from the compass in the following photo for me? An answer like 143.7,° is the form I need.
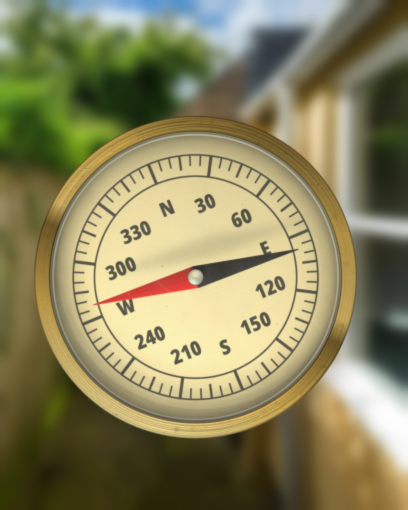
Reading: 277.5,°
